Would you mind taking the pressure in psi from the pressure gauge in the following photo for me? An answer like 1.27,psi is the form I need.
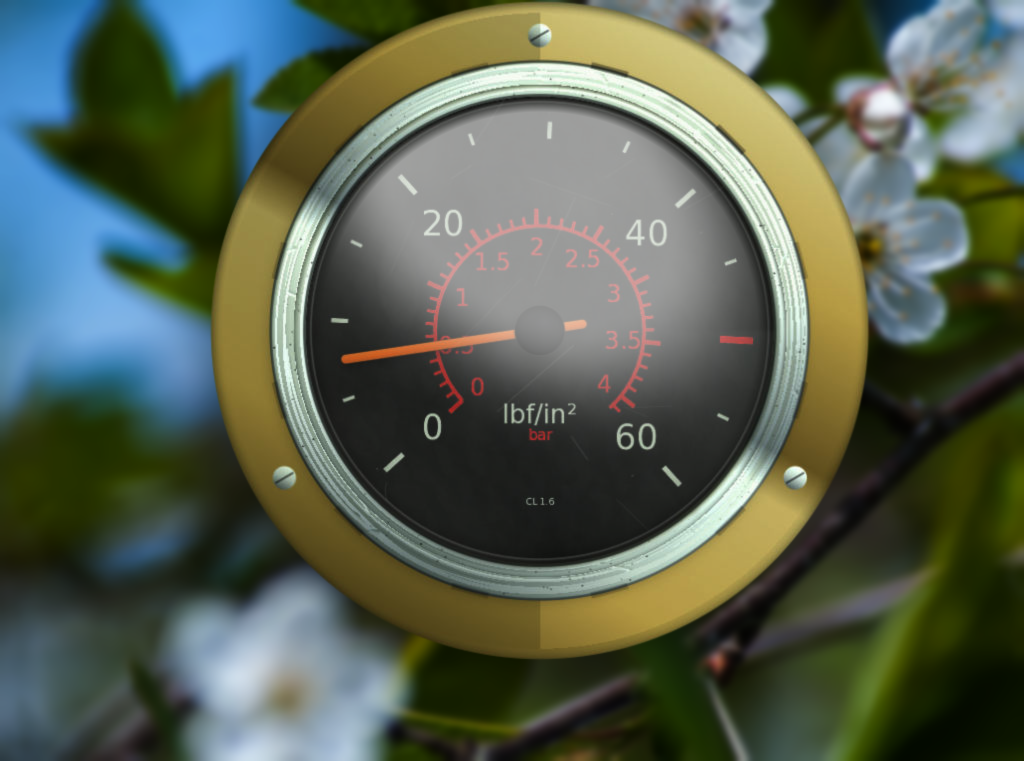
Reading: 7.5,psi
